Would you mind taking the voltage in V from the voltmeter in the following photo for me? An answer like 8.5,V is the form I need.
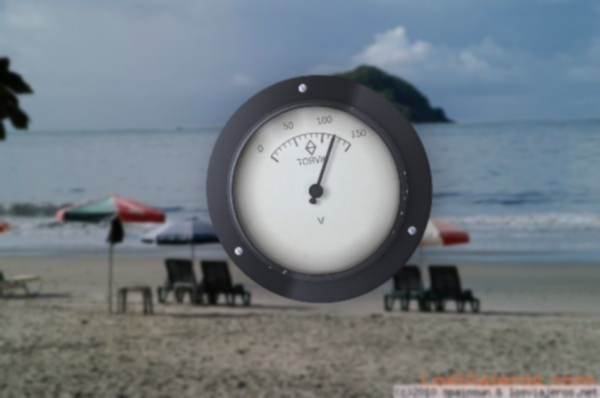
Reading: 120,V
